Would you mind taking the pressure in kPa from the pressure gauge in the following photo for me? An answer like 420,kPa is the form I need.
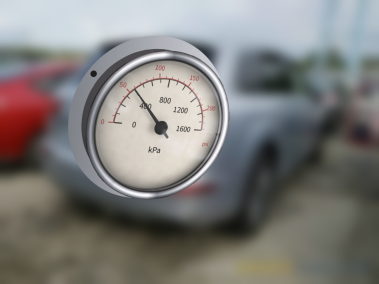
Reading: 400,kPa
